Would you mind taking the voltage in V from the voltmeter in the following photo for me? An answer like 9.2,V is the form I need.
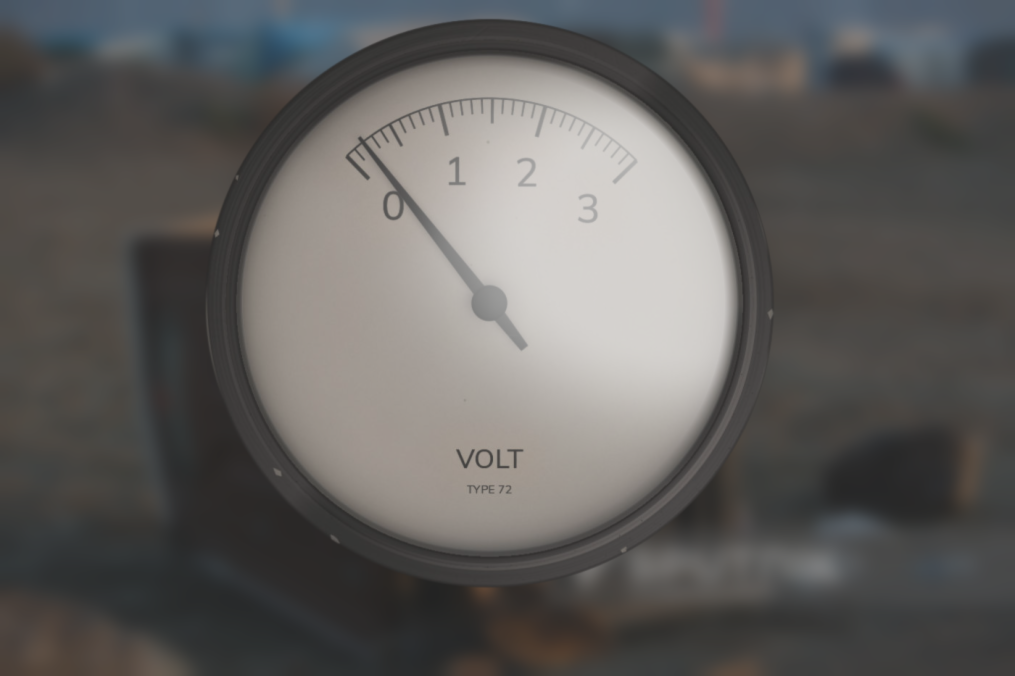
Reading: 0.2,V
